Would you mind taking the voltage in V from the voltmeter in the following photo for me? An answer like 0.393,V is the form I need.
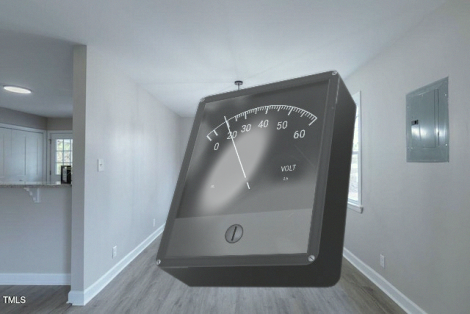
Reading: 20,V
